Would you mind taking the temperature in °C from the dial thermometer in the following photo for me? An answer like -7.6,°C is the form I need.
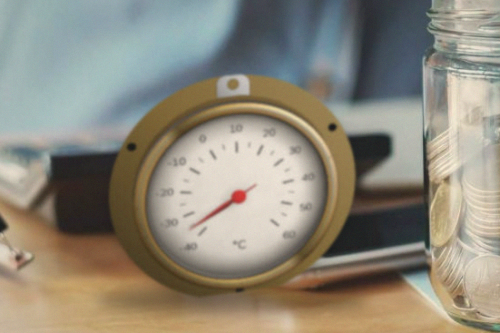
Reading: -35,°C
